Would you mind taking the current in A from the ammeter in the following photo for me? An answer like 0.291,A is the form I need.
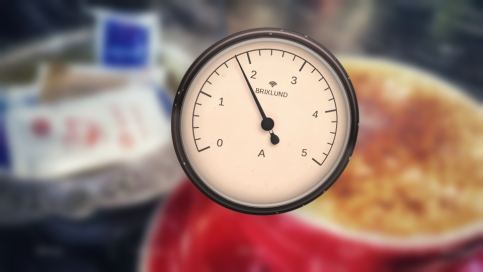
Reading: 1.8,A
